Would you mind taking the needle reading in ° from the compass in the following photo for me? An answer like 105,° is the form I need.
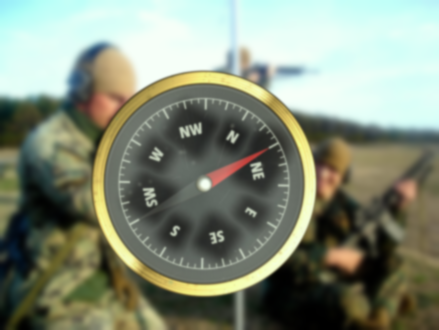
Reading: 30,°
